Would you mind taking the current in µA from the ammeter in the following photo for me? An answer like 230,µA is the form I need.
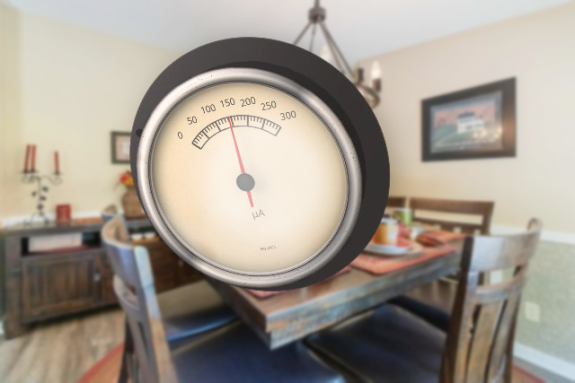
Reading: 150,µA
